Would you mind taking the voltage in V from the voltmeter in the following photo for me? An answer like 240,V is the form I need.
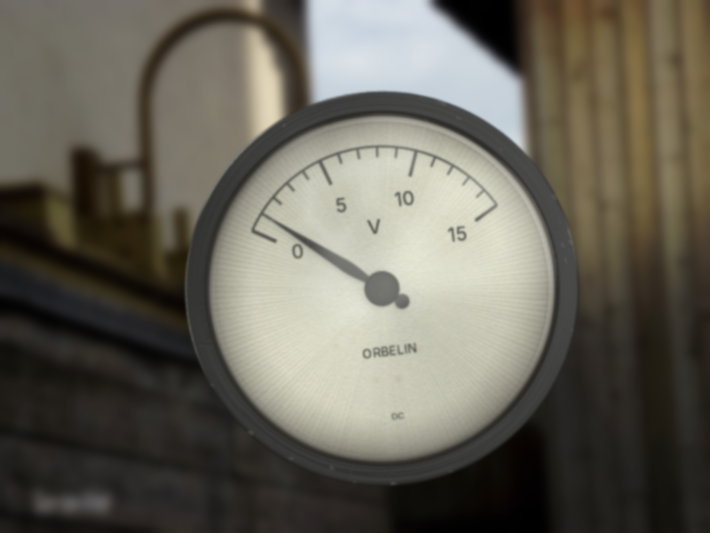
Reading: 1,V
